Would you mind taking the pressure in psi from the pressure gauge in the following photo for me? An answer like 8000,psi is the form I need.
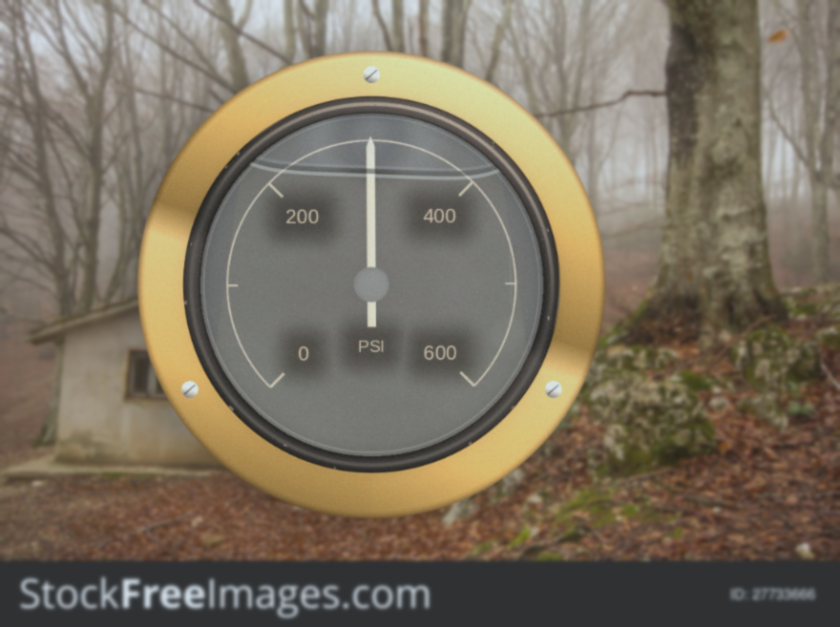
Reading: 300,psi
